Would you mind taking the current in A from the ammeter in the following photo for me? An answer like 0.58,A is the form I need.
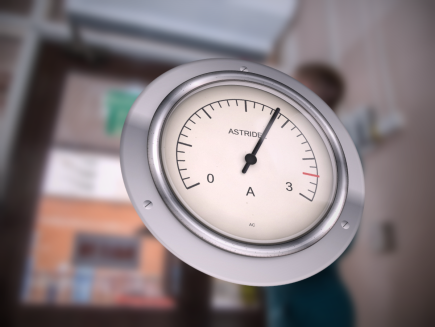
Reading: 1.85,A
